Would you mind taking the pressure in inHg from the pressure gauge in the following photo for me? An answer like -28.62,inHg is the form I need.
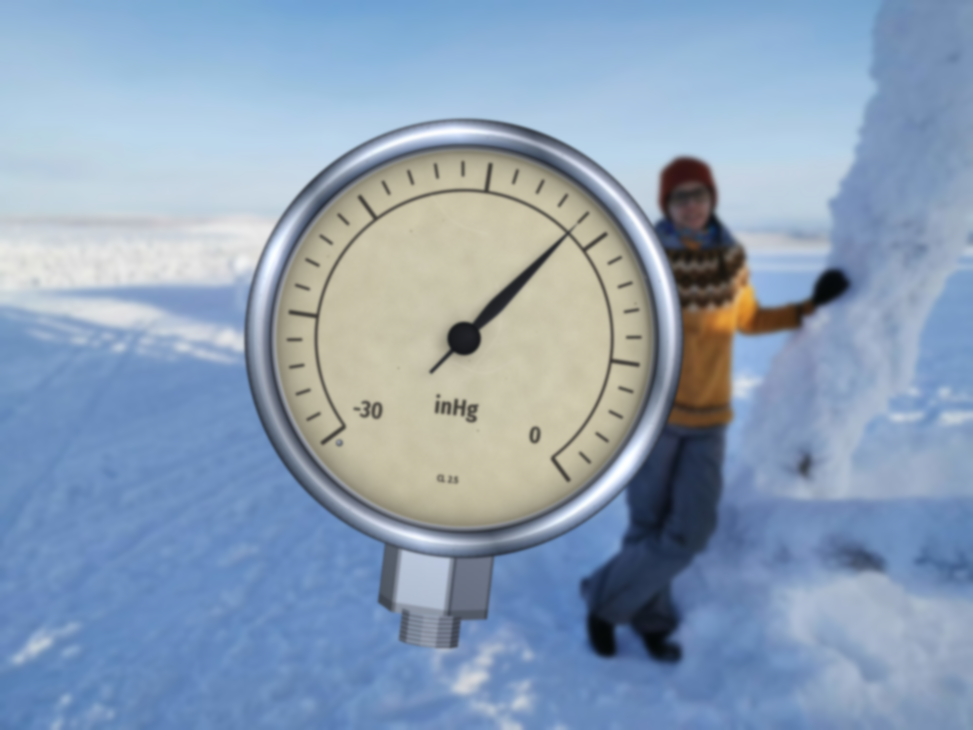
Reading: -11,inHg
